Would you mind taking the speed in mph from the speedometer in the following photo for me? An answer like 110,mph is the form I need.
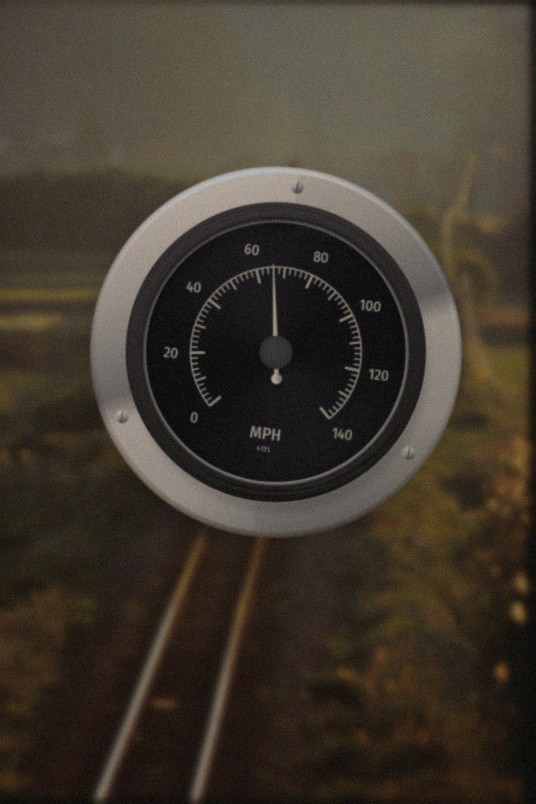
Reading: 66,mph
